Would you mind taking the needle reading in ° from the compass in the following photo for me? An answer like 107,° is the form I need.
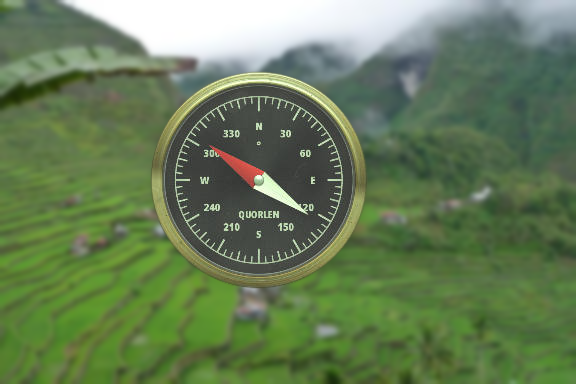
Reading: 305,°
